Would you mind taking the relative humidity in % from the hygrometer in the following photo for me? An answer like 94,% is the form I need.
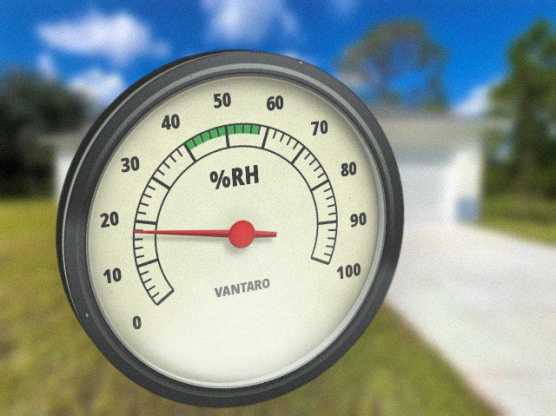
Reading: 18,%
